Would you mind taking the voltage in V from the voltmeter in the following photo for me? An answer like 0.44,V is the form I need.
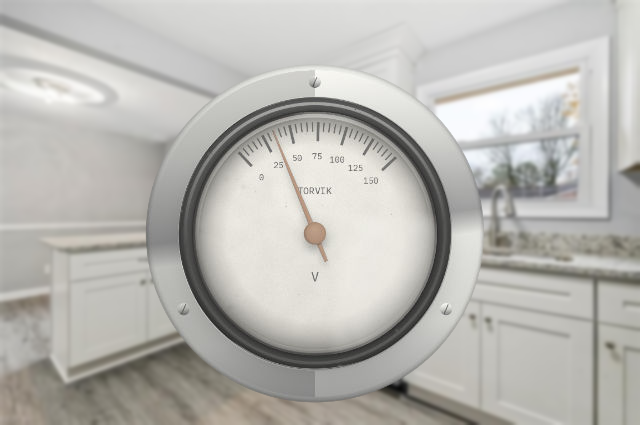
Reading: 35,V
